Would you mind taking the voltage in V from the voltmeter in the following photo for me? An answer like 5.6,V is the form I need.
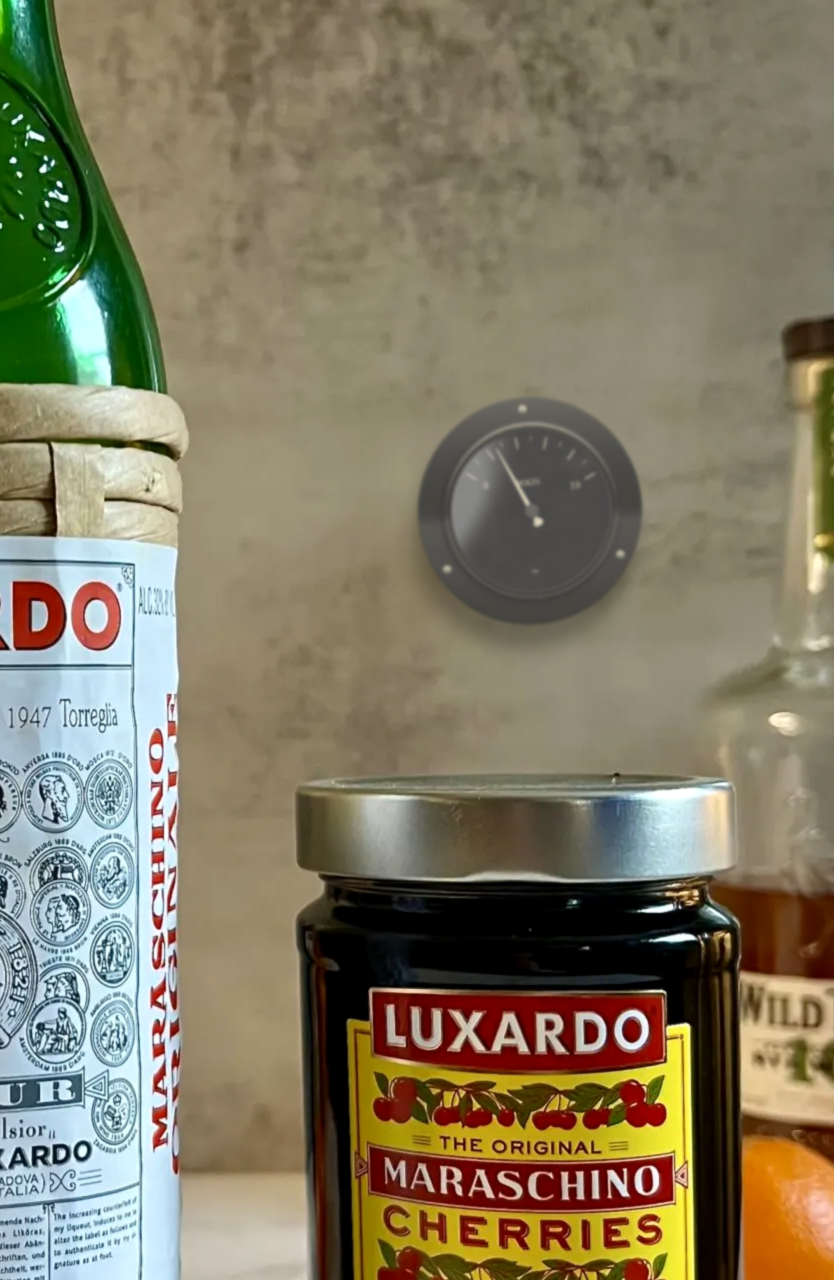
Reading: 2.5,V
